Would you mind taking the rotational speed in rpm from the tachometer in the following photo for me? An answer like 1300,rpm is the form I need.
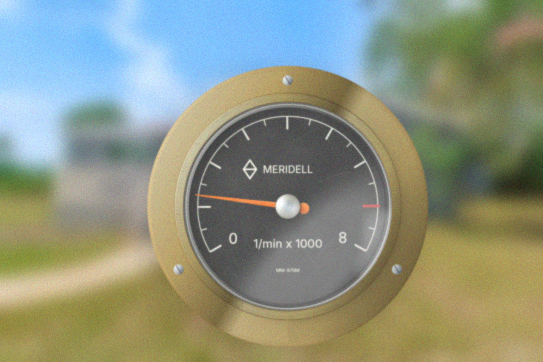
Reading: 1250,rpm
